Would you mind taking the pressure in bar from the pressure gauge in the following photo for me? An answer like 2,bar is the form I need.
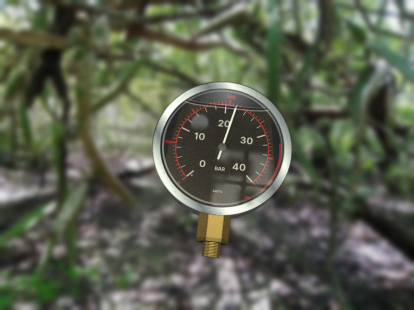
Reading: 22,bar
